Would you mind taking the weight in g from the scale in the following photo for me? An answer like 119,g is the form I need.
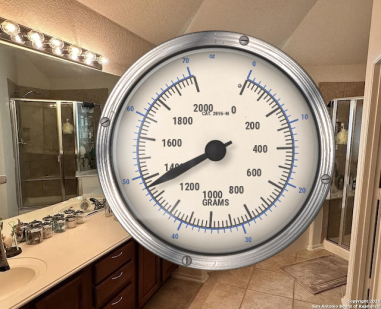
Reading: 1360,g
